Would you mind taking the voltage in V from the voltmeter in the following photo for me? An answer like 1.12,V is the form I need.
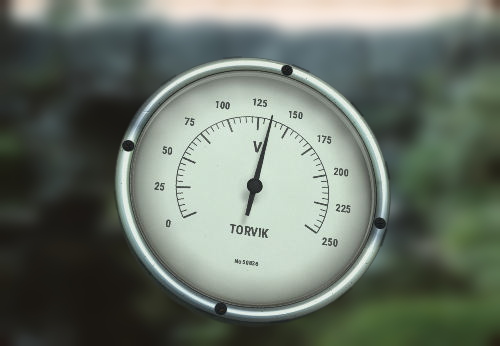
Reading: 135,V
